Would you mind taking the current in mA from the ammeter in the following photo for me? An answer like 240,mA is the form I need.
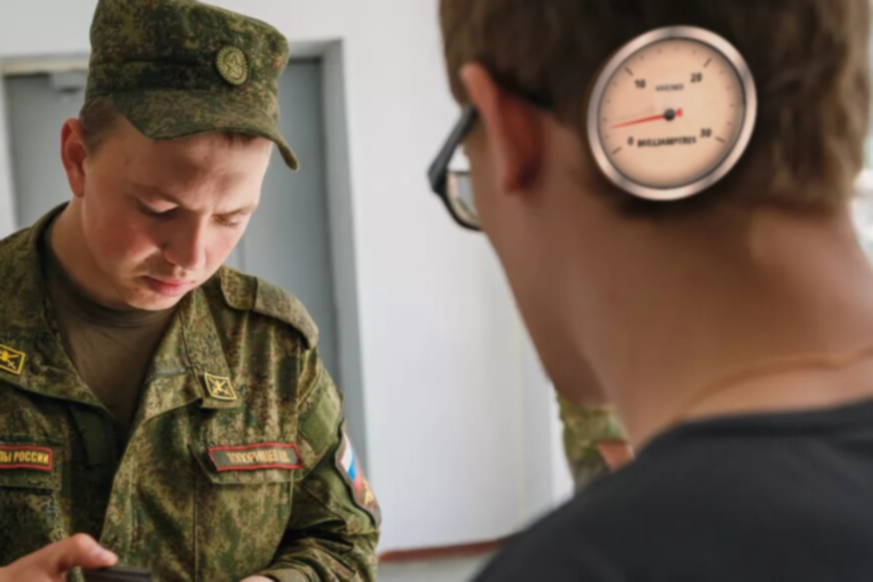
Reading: 3,mA
